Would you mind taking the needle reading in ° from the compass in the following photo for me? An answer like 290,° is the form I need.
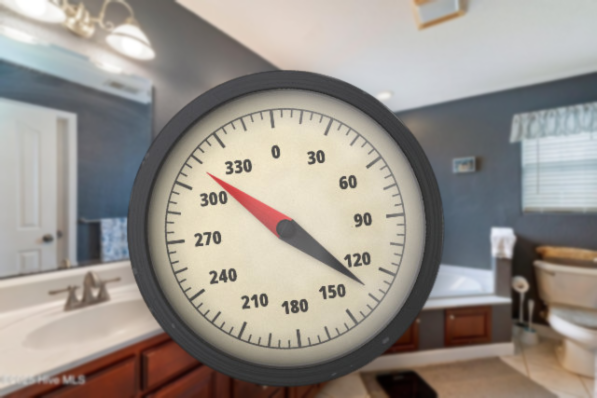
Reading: 312.5,°
